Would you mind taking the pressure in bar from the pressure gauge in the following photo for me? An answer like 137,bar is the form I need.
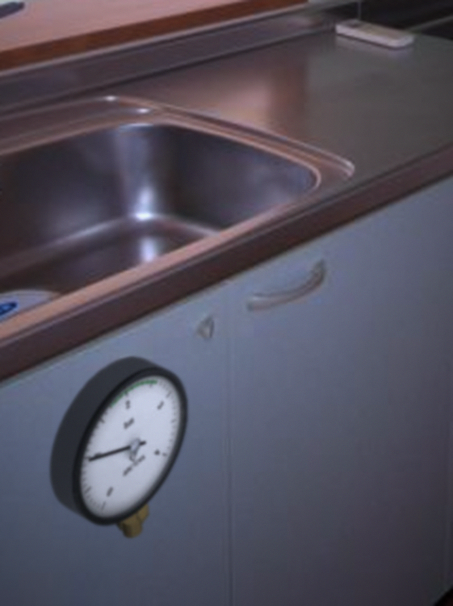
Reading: 1,bar
